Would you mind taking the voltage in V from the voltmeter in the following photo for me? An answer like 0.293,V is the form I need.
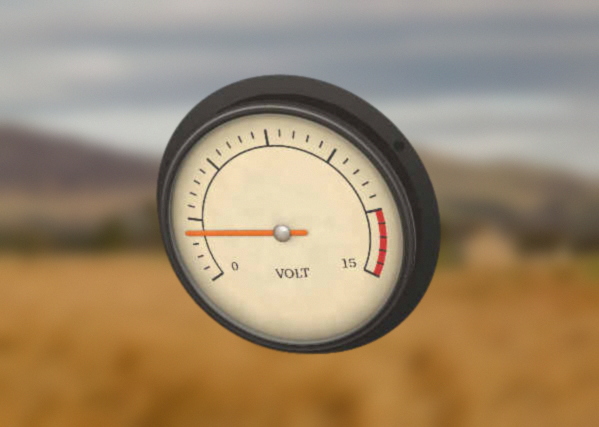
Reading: 2,V
